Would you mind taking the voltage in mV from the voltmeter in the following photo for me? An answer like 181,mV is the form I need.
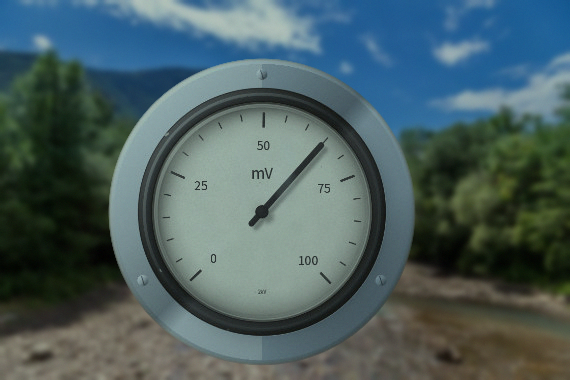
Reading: 65,mV
